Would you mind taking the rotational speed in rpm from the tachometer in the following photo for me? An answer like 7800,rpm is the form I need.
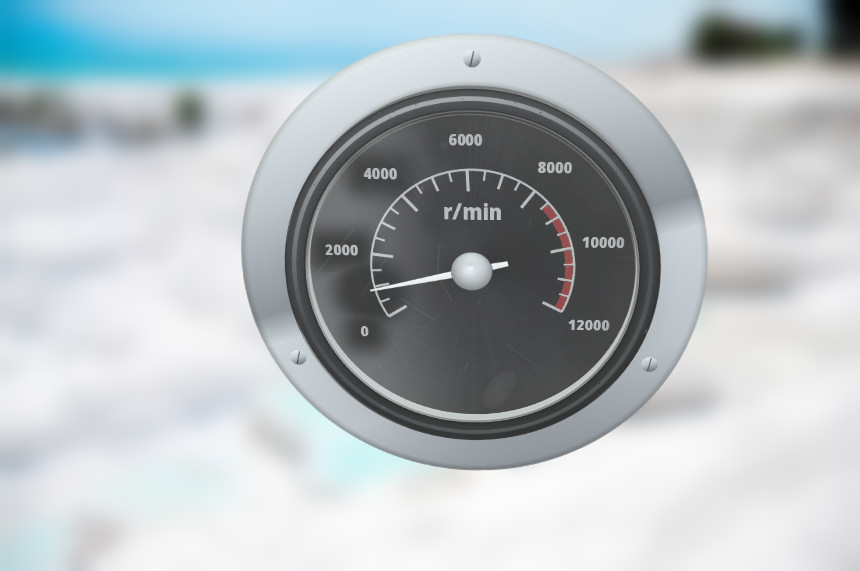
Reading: 1000,rpm
